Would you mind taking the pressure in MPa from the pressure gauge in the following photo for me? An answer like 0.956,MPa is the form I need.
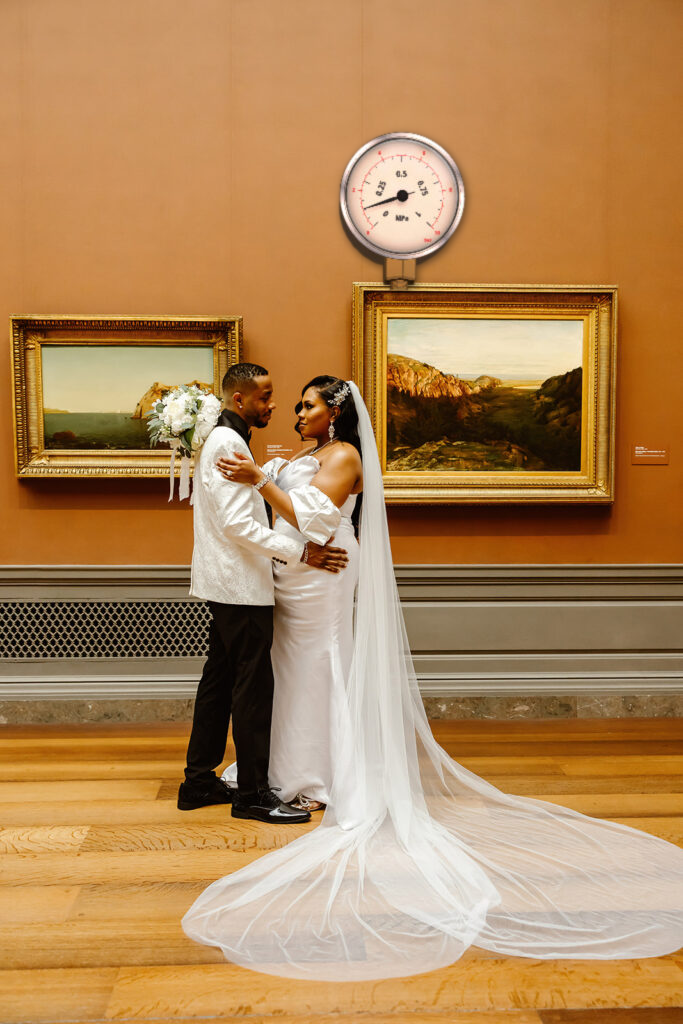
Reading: 0.1,MPa
